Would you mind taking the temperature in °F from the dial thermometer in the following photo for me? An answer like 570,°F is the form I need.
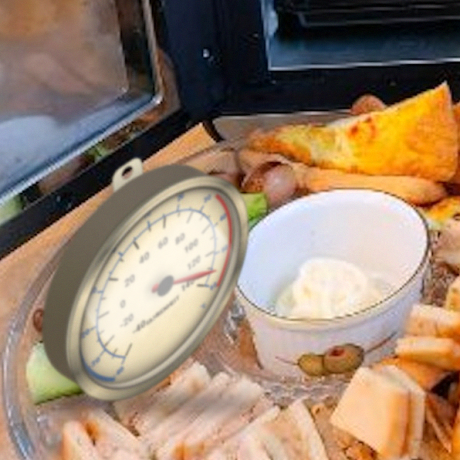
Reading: 130,°F
